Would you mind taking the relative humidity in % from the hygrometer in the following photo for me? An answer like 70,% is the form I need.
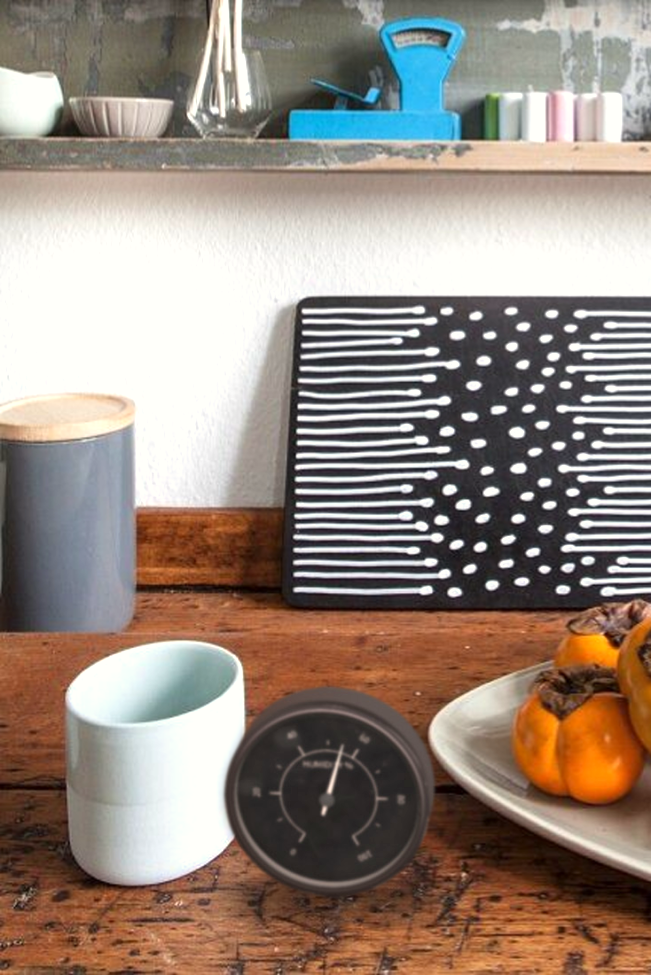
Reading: 55,%
